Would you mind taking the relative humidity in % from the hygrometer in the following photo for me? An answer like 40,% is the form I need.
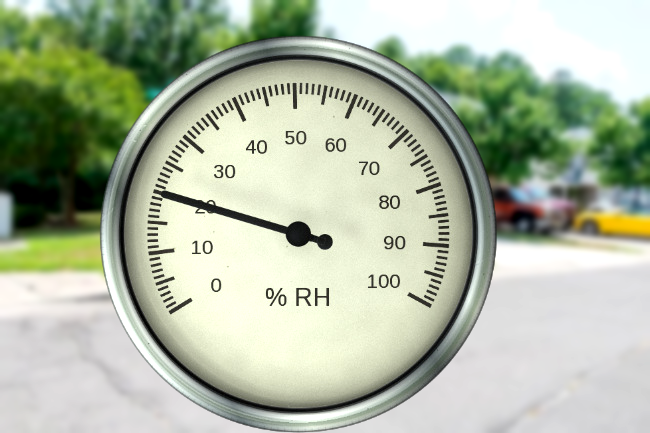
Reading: 20,%
